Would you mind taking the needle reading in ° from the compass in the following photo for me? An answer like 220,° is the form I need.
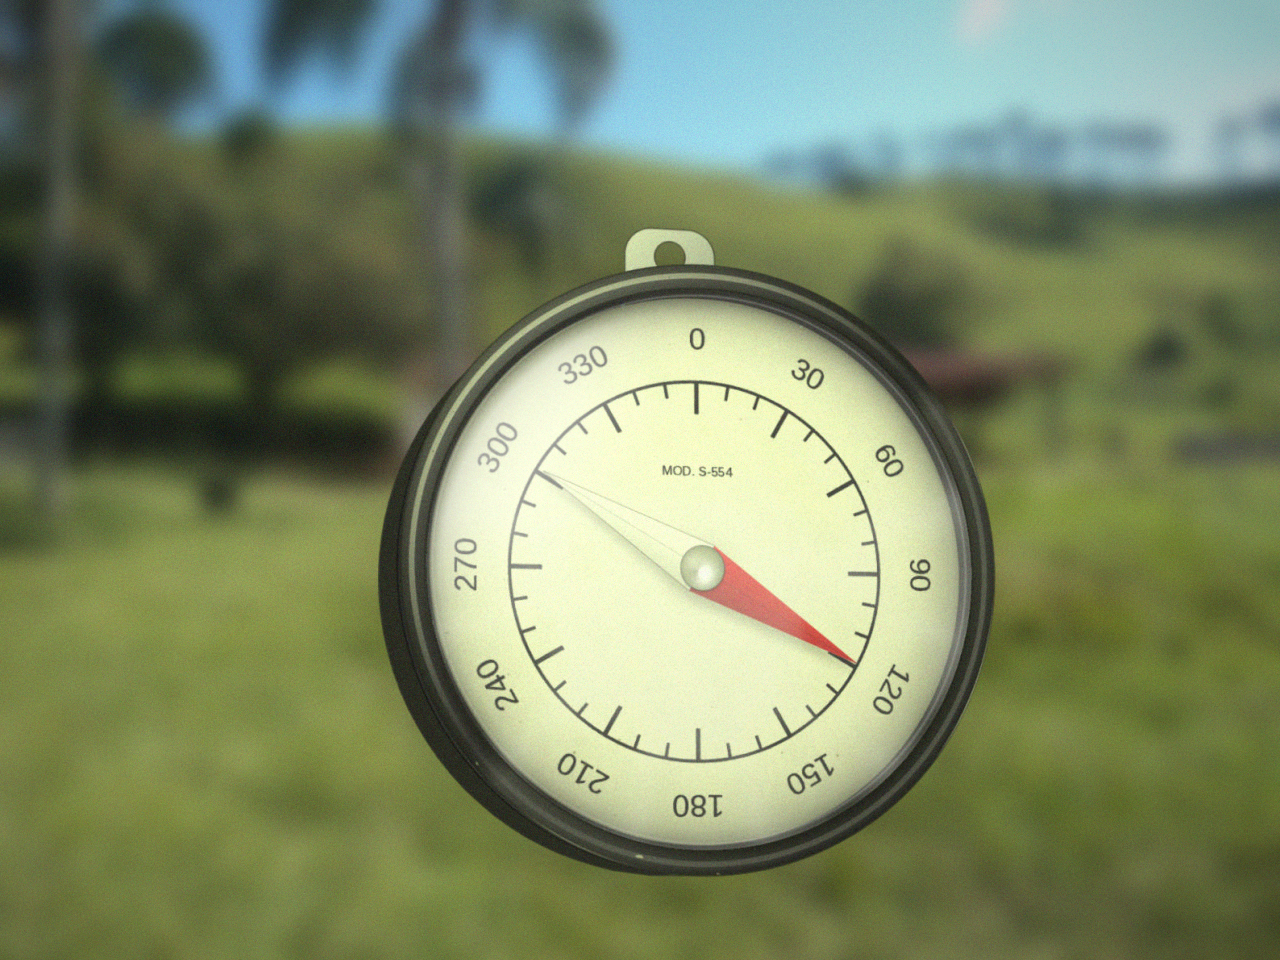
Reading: 120,°
